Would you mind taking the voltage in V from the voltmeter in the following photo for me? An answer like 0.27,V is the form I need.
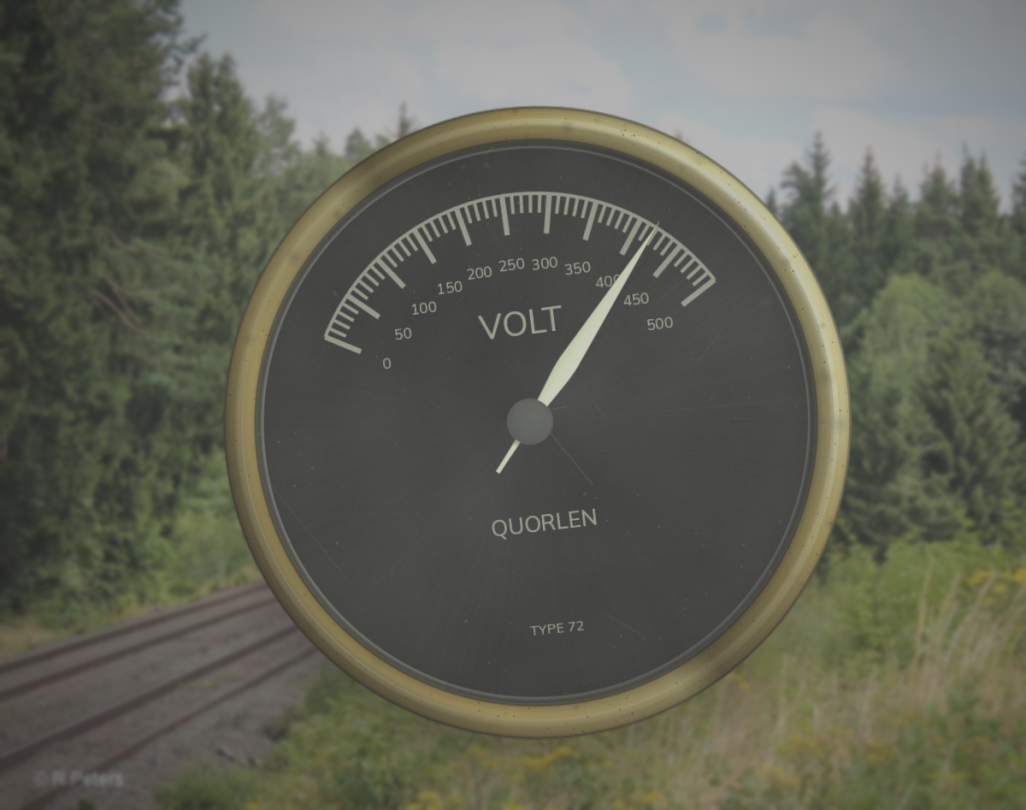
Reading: 420,V
